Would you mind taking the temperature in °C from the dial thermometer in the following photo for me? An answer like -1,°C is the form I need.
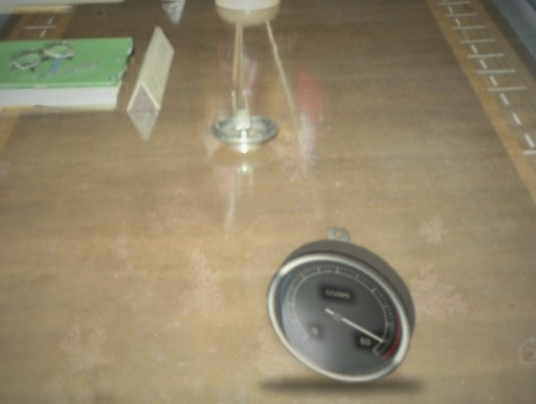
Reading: 55,°C
